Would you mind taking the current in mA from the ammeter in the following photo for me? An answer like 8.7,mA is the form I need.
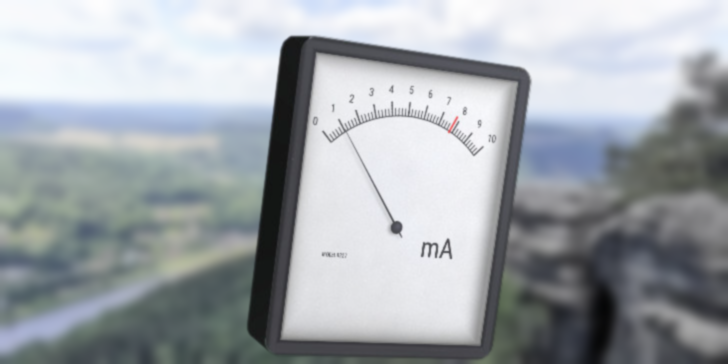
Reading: 1,mA
